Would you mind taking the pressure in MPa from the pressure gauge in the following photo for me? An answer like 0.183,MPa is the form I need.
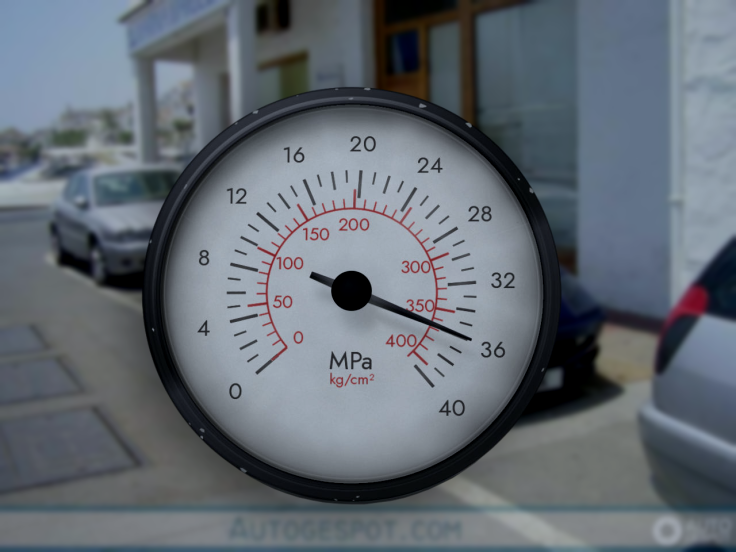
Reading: 36,MPa
